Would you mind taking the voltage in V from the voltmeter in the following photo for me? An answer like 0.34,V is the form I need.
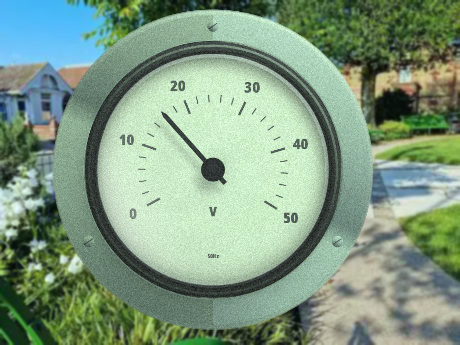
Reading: 16,V
